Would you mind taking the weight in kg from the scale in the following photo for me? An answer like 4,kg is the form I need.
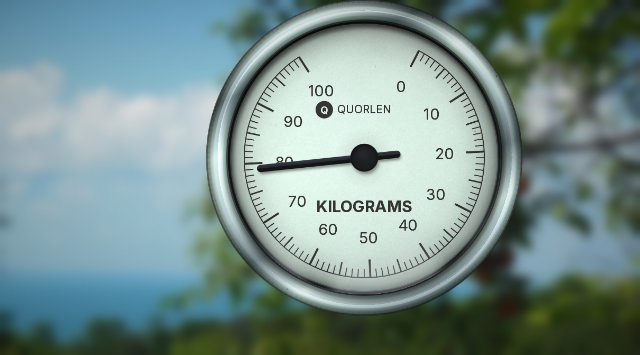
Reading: 79,kg
